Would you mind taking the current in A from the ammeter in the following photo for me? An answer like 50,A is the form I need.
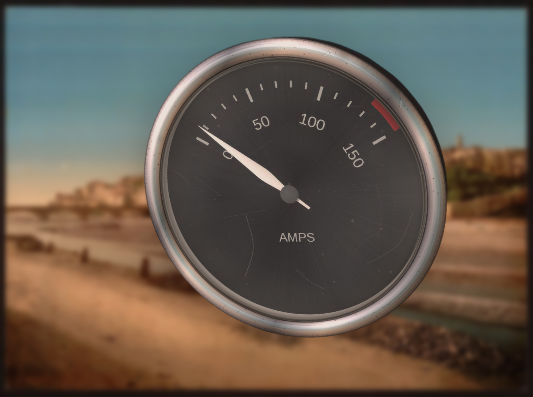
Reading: 10,A
